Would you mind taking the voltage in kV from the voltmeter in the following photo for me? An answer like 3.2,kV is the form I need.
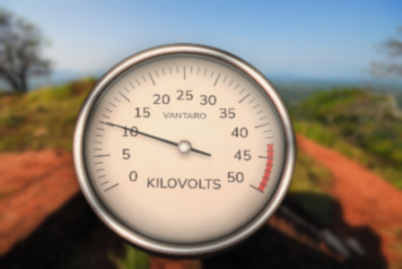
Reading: 10,kV
